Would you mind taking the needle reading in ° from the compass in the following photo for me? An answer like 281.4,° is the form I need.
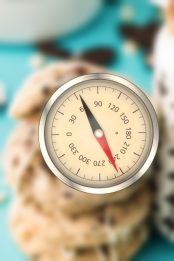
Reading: 245,°
